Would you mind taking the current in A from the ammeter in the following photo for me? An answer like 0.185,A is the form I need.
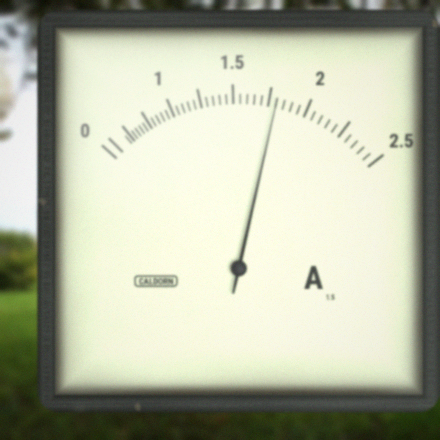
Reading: 1.8,A
